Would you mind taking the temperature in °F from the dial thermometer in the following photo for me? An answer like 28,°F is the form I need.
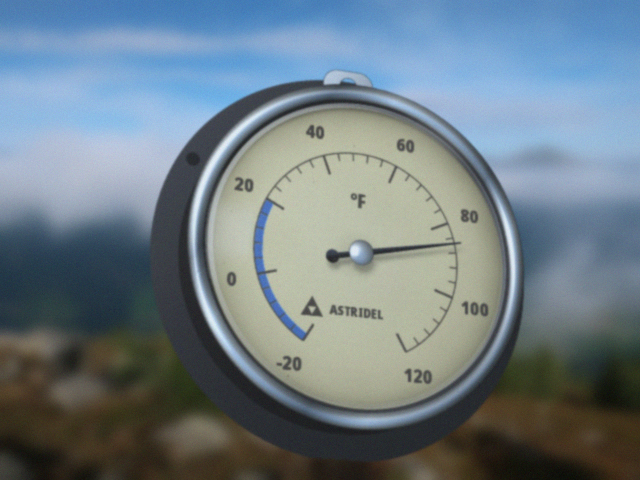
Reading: 86,°F
